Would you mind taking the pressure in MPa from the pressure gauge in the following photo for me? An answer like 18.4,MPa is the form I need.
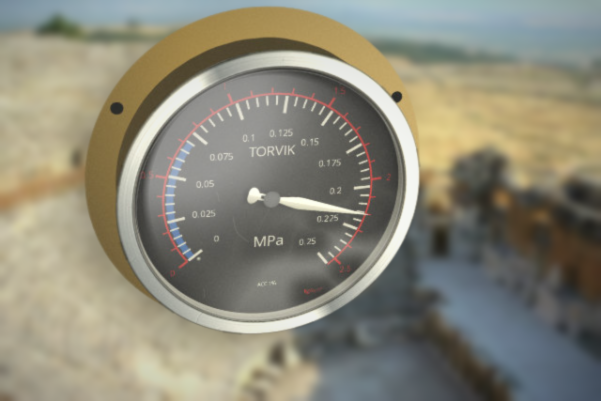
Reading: 0.215,MPa
